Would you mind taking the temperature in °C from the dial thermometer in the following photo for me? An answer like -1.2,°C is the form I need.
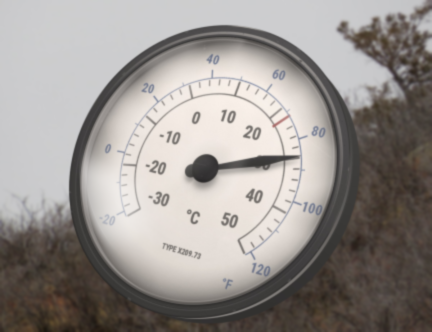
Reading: 30,°C
